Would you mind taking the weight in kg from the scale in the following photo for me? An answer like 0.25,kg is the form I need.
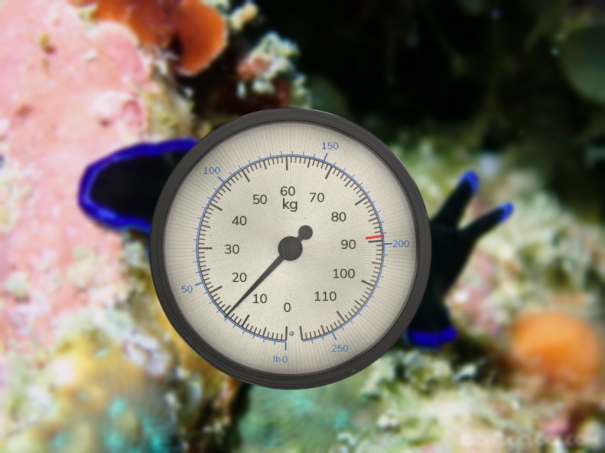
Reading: 14,kg
